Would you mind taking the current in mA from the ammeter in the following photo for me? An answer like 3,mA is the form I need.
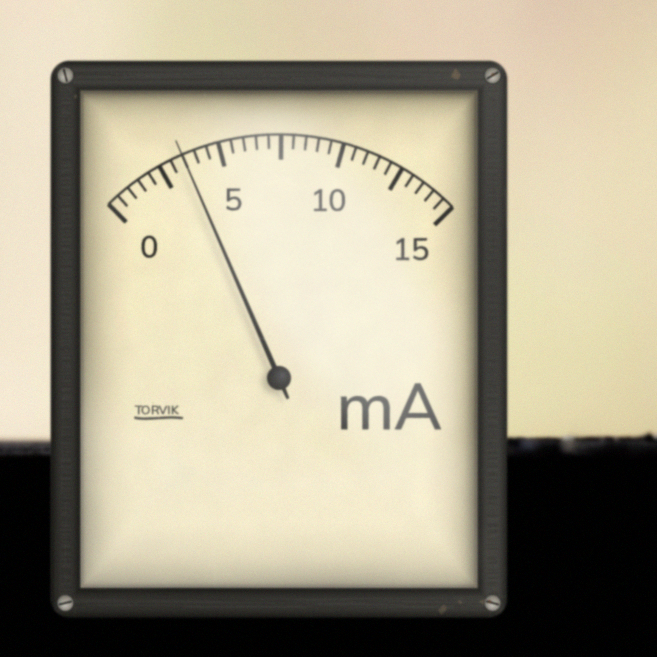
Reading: 3.5,mA
